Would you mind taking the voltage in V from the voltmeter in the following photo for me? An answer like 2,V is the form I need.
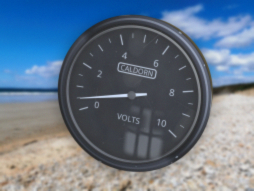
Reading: 0.5,V
